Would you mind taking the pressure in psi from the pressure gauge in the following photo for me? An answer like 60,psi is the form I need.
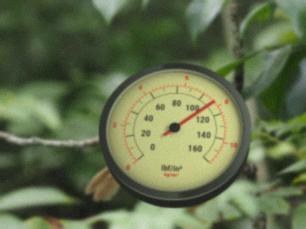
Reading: 110,psi
